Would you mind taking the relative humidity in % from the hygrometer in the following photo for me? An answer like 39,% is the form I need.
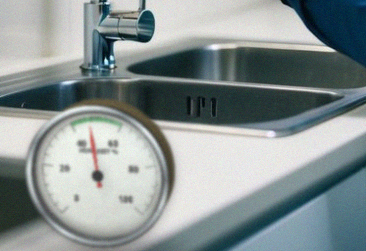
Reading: 48,%
